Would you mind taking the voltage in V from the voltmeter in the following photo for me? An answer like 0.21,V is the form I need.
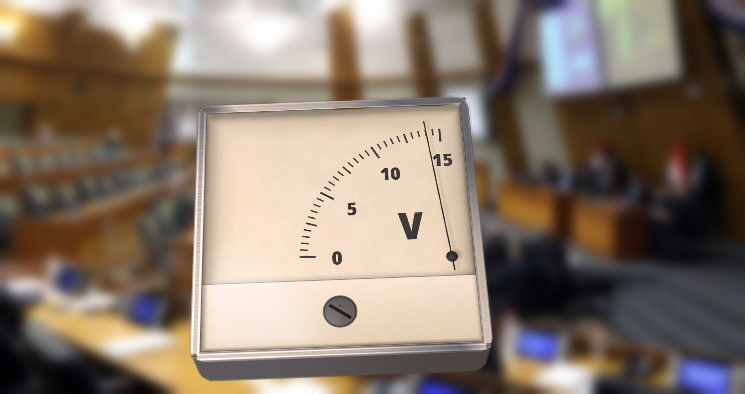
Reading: 14,V
